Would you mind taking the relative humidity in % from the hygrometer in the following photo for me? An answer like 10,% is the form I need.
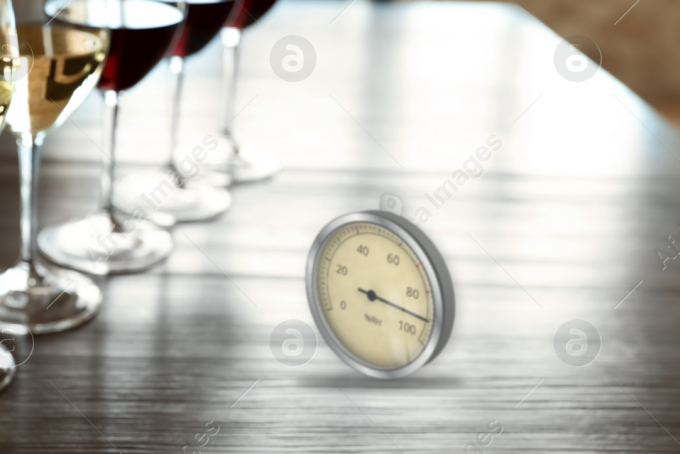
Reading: 90,%
